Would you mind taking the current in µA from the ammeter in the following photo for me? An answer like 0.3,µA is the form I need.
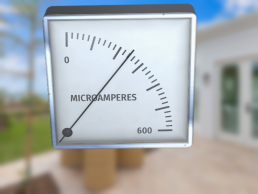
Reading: 240,µA
